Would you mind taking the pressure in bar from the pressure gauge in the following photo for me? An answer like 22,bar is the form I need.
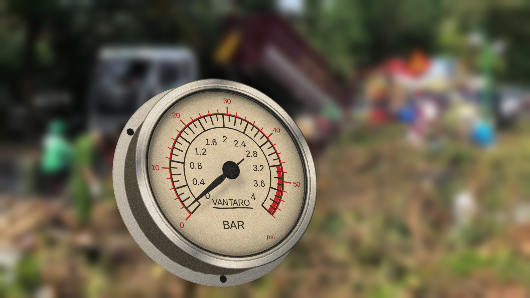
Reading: 0.1,bar
